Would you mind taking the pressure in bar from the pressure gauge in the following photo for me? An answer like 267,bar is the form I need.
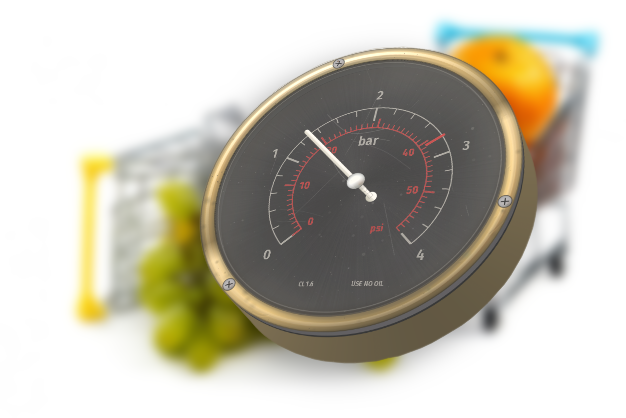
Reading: 1.3,bar
